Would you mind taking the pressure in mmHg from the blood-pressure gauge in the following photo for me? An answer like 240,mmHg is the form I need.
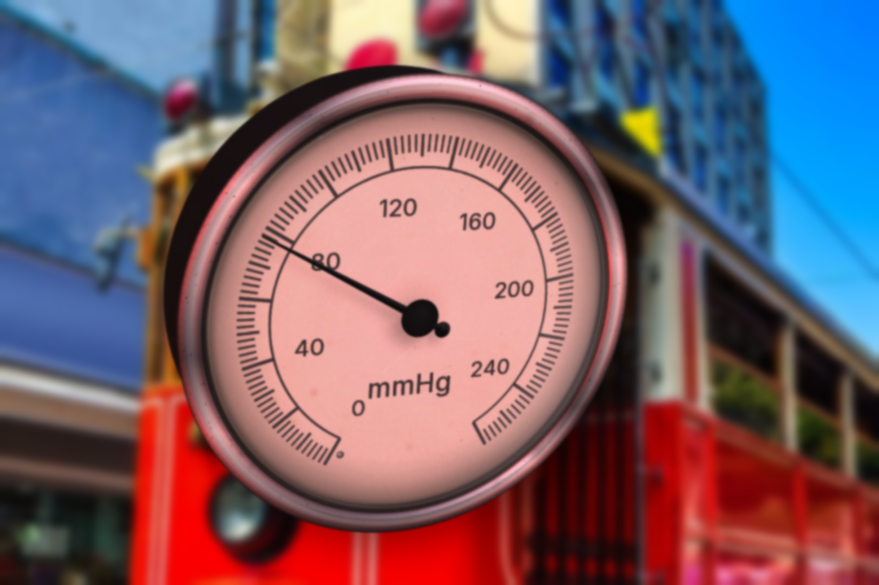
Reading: 78,mmHg
